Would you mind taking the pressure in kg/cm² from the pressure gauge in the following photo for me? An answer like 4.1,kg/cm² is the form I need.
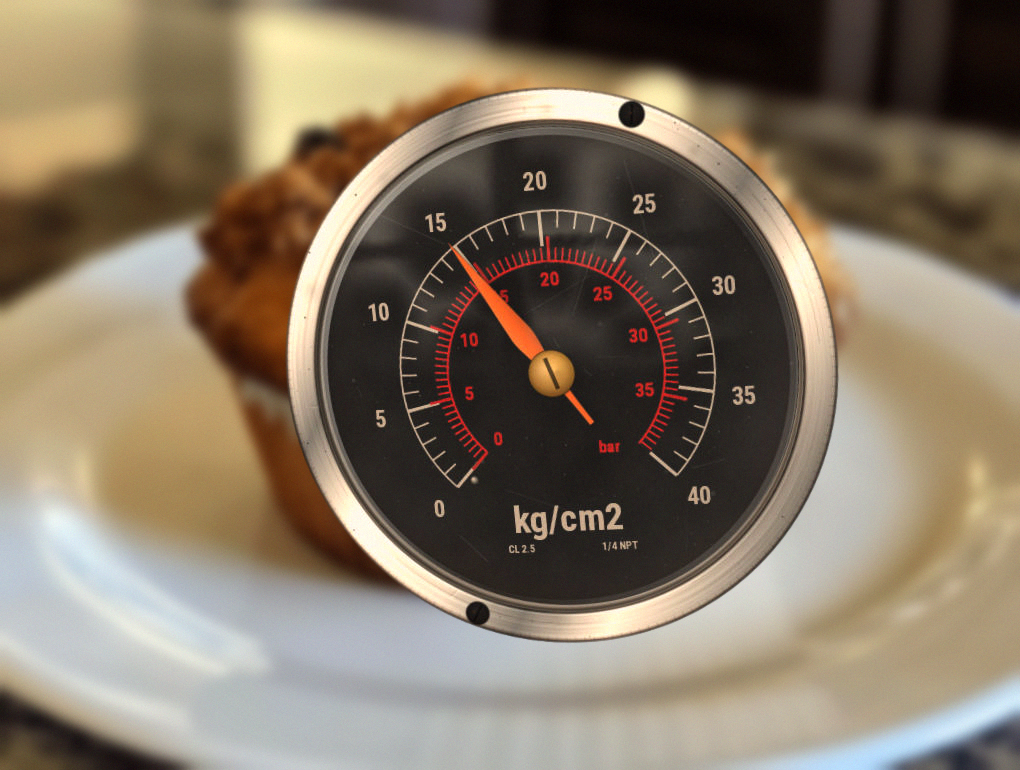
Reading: 15,kg/cm²
